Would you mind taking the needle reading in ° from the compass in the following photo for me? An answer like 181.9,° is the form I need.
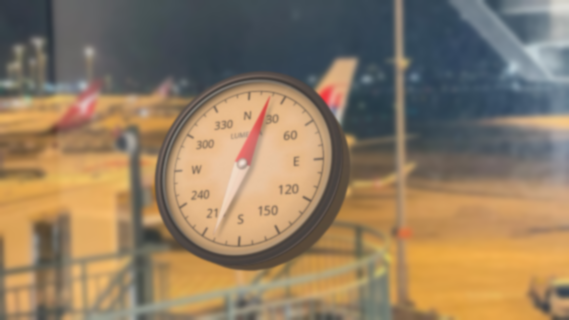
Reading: 20,°
